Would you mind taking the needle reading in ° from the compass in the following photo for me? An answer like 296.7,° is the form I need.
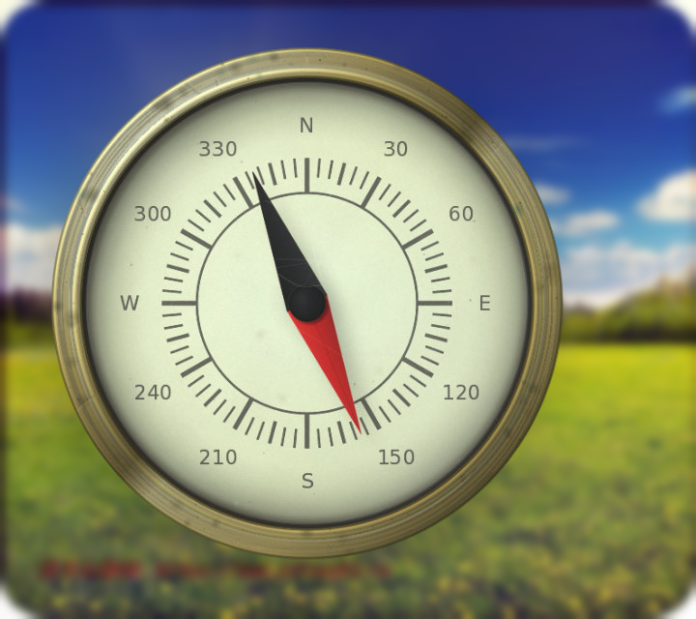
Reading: 157.5,°
